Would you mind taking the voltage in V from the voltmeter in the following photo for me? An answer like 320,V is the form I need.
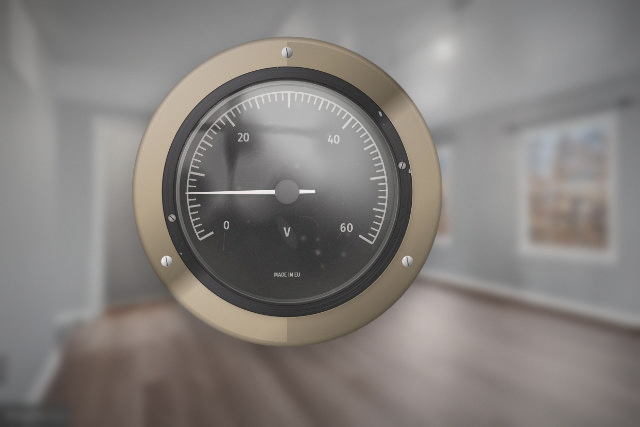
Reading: 7,V
